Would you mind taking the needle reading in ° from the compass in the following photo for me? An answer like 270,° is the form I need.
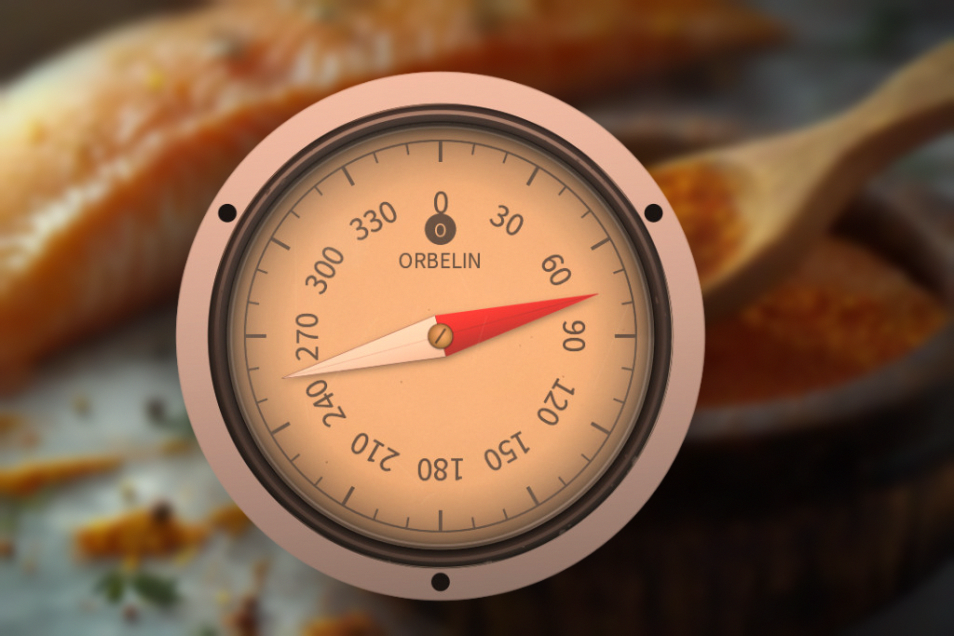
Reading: 75,°
